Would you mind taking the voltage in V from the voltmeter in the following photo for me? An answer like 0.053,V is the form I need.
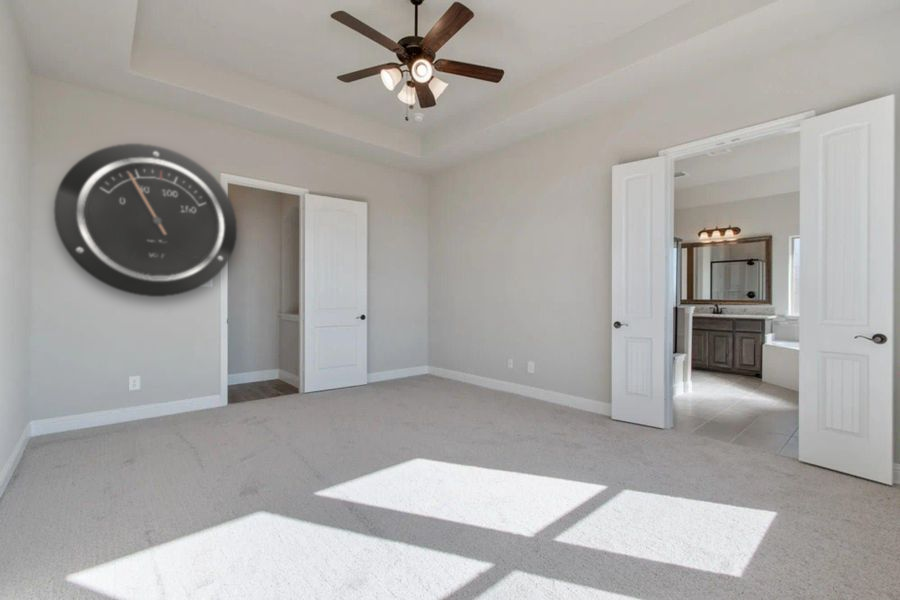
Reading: 40,V
